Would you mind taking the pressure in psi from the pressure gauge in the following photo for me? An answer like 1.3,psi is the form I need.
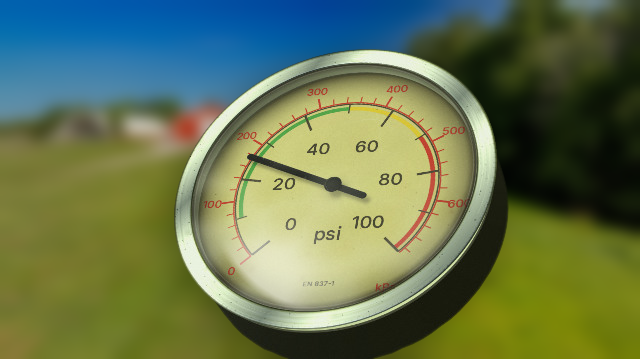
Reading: 25,psi
